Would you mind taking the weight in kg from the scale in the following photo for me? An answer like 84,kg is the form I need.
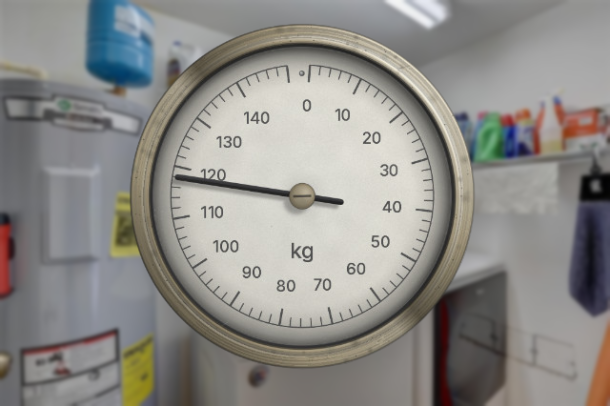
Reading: 118,kg
